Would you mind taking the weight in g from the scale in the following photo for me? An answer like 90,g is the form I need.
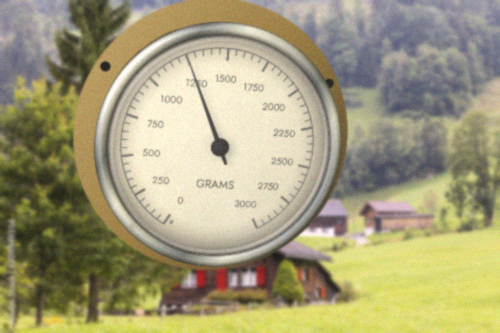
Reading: 1250,g
